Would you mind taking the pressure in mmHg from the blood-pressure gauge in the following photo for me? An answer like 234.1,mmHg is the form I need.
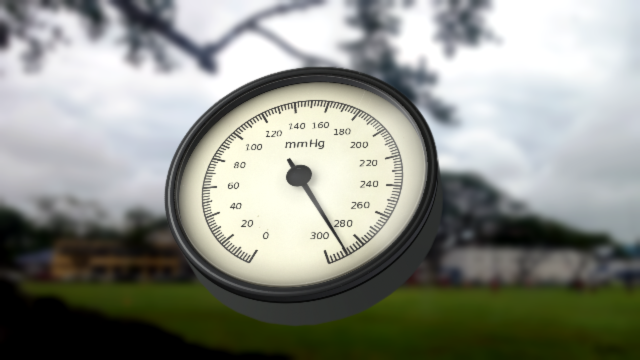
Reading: 290,mmHg
